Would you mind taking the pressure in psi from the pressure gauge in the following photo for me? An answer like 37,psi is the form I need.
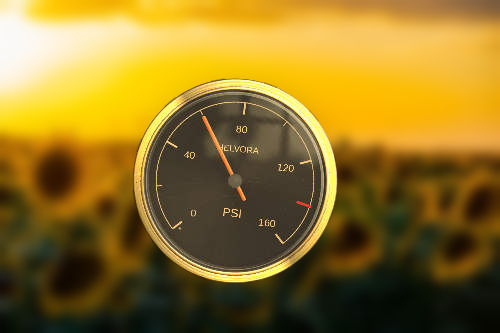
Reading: 60,psi
